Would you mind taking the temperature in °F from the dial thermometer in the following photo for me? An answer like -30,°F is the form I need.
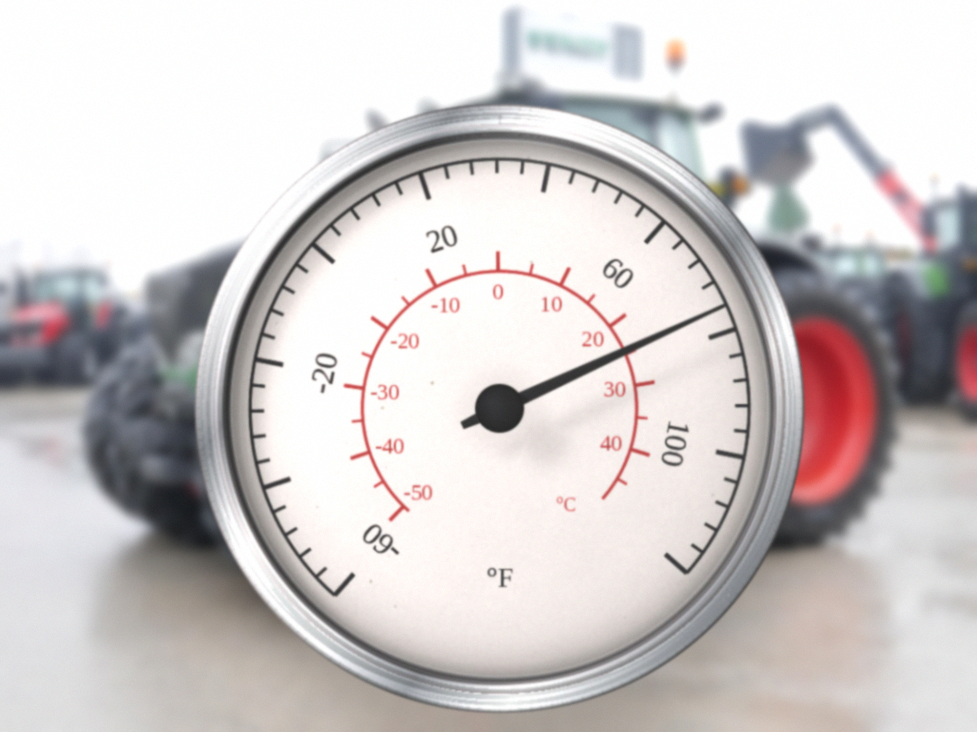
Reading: 76,°F
